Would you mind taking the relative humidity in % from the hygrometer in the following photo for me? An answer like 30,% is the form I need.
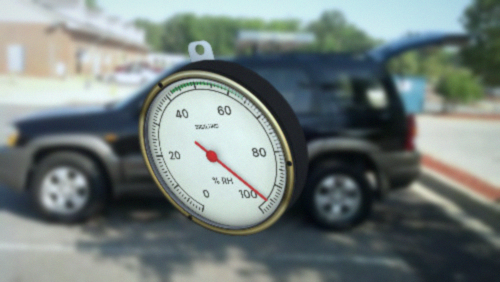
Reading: 95,%
